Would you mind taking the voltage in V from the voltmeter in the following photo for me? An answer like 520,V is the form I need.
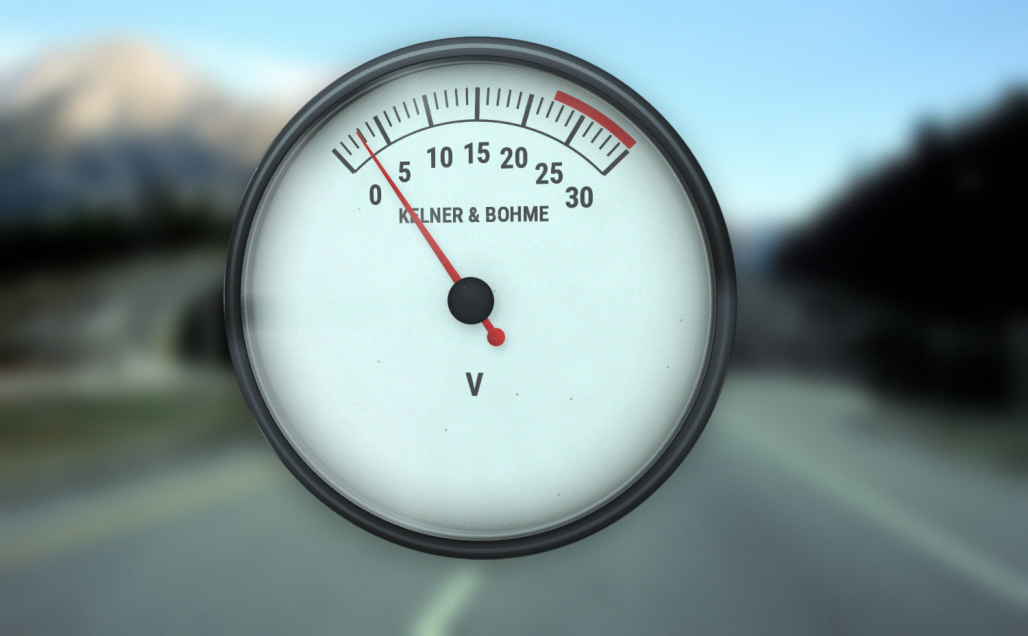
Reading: 3,V
